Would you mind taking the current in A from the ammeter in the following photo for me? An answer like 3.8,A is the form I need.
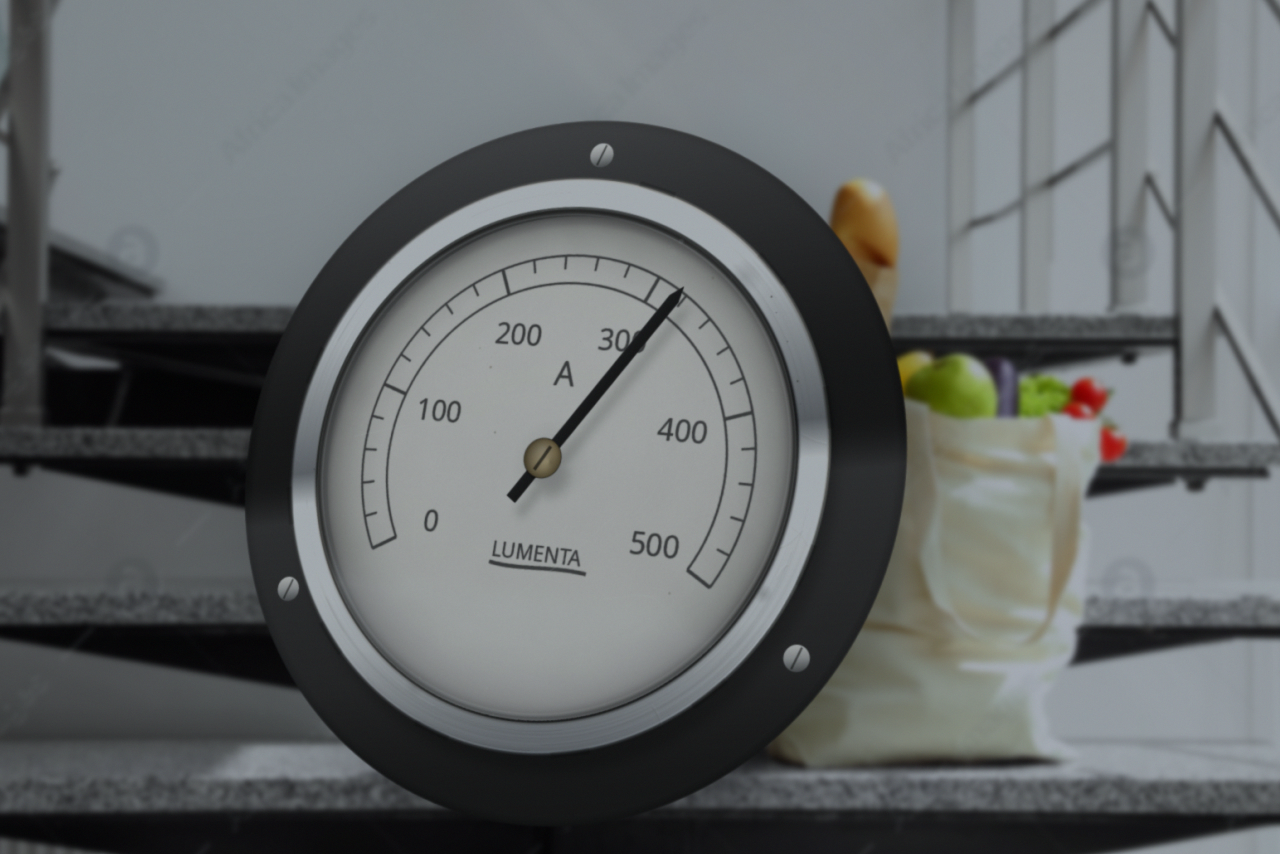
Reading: 320,A
